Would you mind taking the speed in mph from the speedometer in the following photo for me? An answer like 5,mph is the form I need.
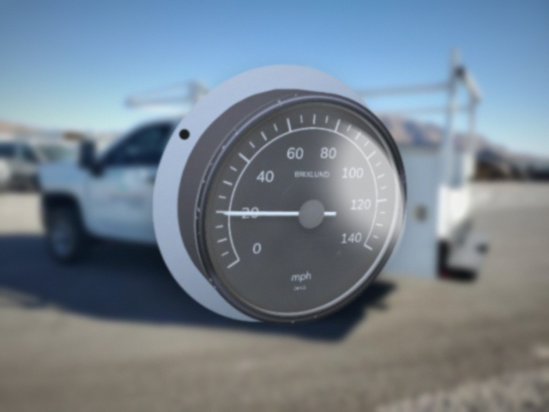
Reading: 20,mph
